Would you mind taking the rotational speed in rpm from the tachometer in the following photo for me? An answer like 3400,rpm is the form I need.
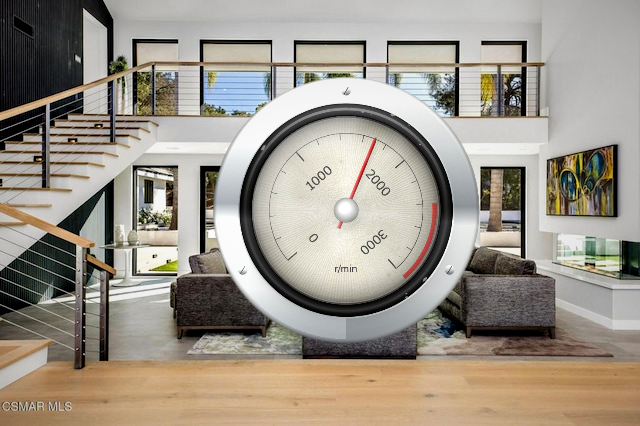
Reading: 1700,rpm
